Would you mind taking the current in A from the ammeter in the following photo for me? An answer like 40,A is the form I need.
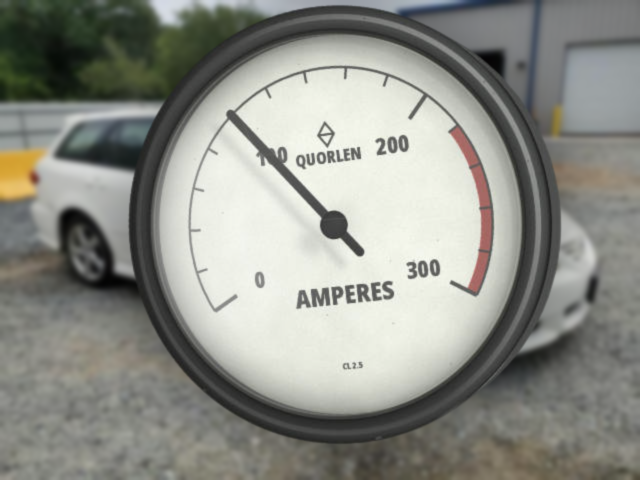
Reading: 100,A
